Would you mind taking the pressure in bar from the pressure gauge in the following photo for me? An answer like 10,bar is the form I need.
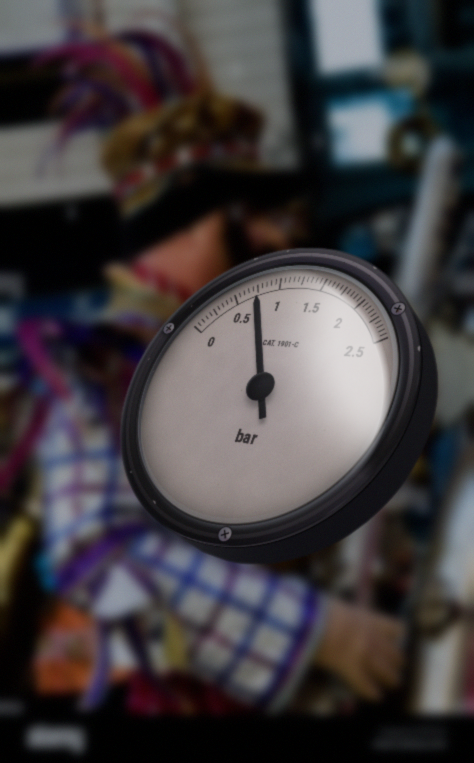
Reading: 0.75,bar
